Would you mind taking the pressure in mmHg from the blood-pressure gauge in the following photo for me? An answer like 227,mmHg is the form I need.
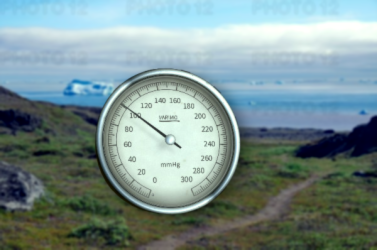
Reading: 100,mmHg
